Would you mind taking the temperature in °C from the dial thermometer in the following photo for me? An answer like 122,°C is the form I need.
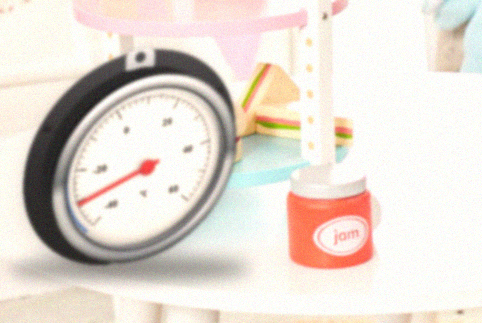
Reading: -30,°C
